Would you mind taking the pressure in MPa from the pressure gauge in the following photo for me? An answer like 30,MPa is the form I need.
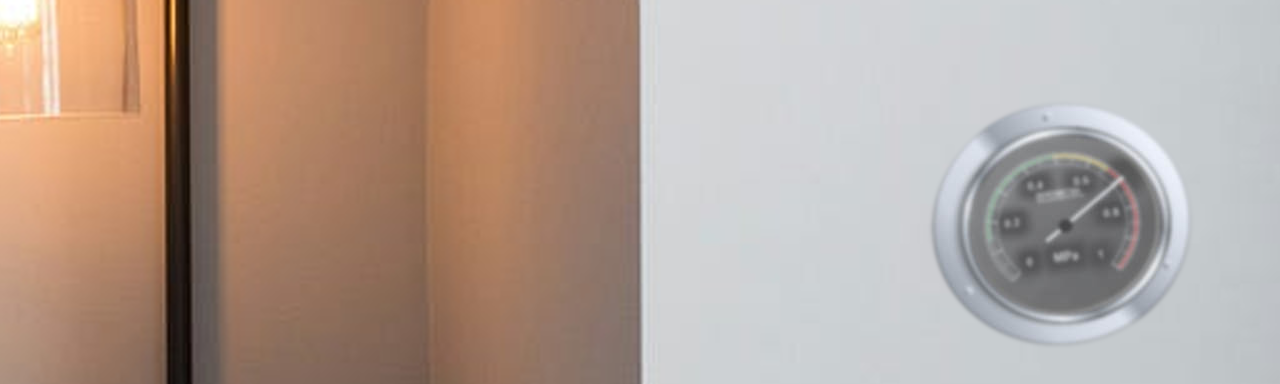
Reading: 0.7,MPa
